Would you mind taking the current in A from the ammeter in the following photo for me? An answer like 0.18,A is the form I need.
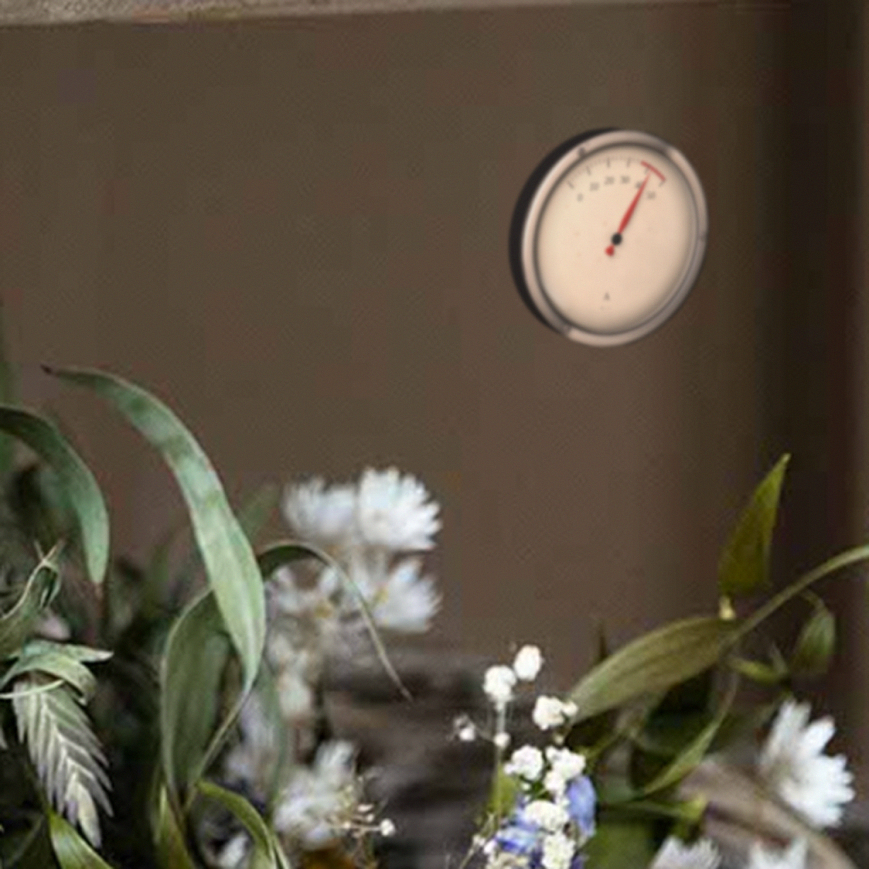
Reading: 40,A
